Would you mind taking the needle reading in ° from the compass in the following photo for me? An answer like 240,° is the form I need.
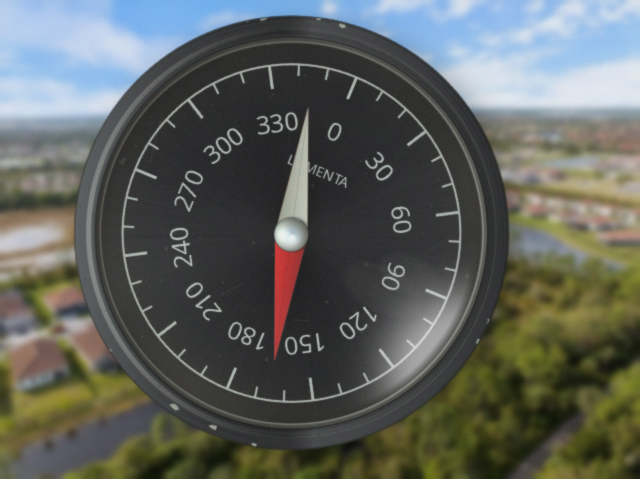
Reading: 165,°
